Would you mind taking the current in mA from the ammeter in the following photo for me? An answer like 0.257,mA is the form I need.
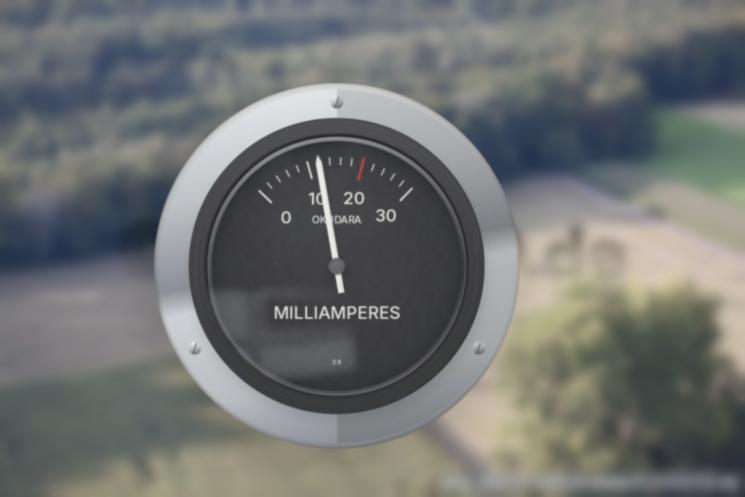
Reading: 12,mA
